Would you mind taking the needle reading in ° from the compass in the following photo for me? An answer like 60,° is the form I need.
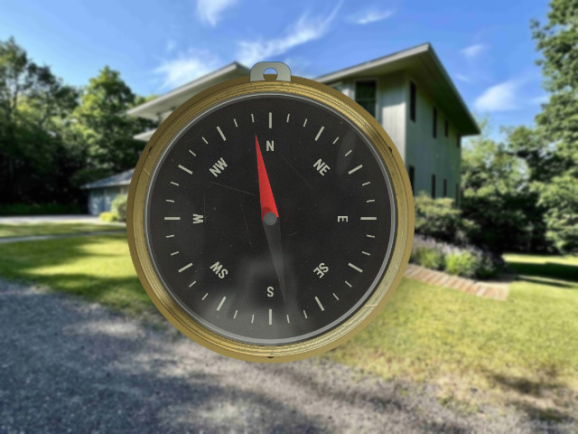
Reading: 350,°
